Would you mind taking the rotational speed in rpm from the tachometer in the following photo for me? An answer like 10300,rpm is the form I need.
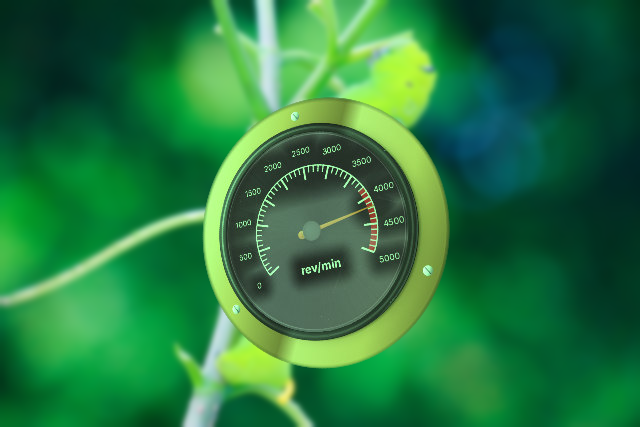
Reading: 4200,rpm
